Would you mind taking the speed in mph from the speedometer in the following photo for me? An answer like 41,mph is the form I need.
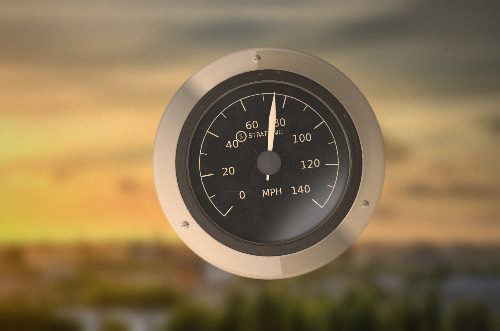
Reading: 75,mph
